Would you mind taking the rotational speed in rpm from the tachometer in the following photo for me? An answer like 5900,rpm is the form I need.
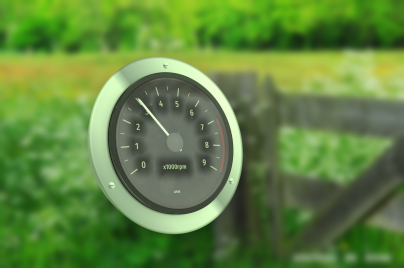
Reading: 3000,rpm
